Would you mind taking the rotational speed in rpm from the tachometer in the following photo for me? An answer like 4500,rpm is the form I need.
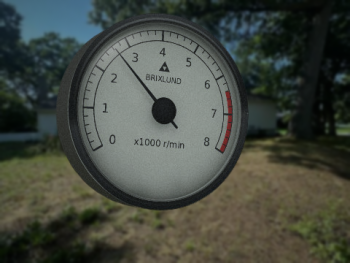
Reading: 2600,rpm
